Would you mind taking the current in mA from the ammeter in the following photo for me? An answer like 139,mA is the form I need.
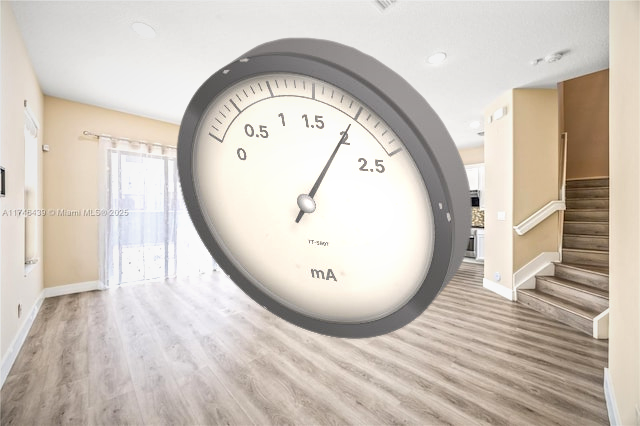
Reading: 2,mA
